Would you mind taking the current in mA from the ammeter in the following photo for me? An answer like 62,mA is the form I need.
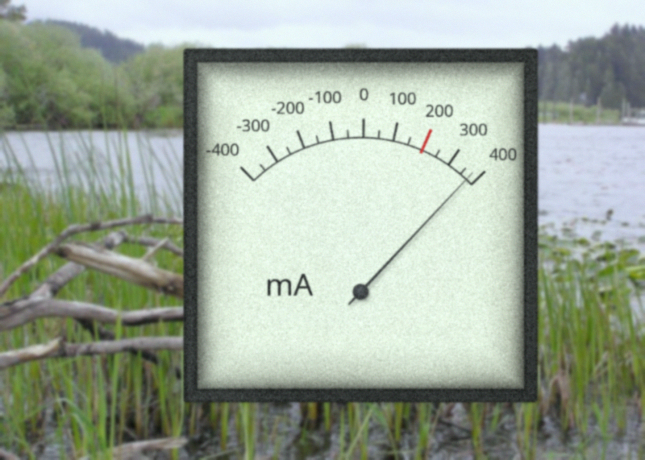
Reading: 375,mA
